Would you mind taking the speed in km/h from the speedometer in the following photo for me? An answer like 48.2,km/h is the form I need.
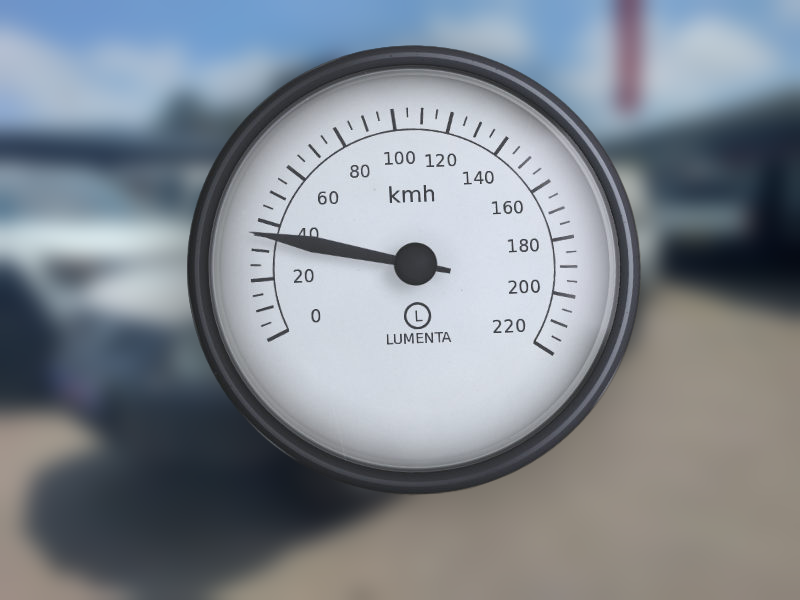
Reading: 35,km/h
